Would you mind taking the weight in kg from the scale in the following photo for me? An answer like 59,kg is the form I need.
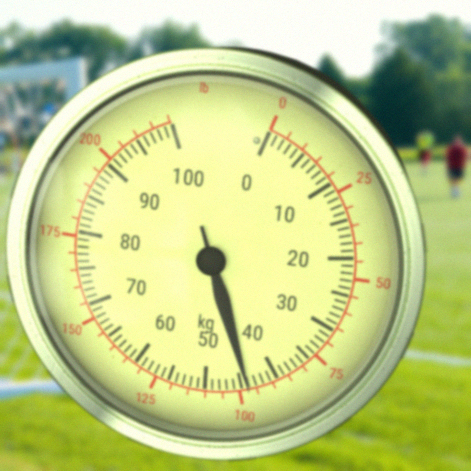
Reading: 44,kg
